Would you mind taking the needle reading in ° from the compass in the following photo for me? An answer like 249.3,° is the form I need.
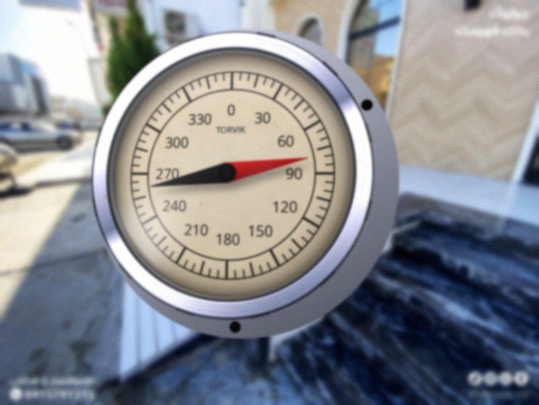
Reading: 80,°
